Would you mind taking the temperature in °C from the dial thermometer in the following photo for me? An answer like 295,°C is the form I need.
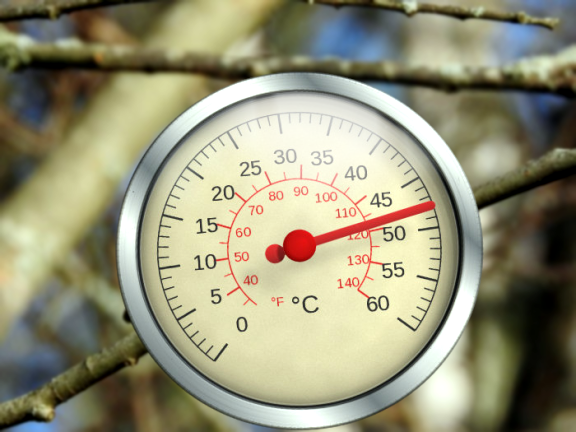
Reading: 48,°C
